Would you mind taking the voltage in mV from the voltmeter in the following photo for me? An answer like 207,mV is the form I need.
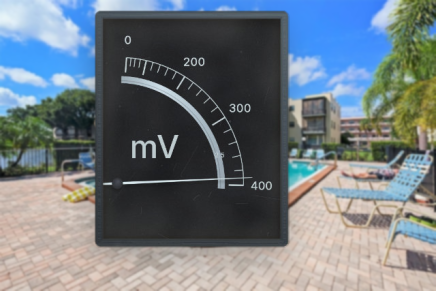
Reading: 390,mV
